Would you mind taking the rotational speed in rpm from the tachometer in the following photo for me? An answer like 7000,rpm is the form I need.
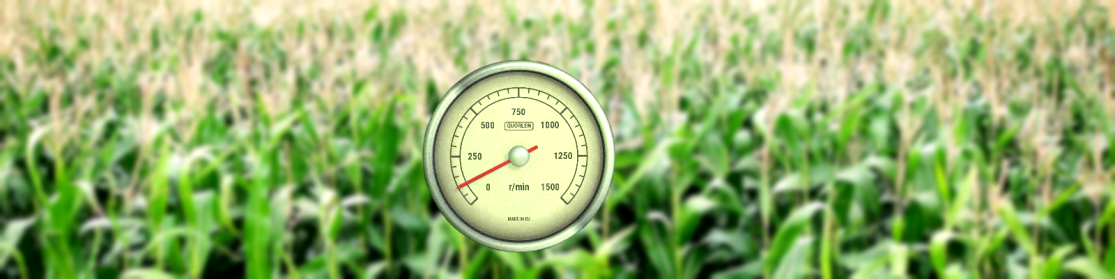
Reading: 100,rpm
